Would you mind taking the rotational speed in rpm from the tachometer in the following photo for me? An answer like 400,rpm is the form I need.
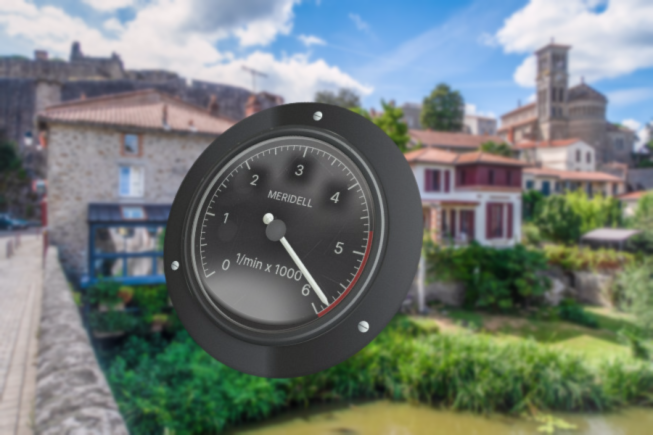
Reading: 5800,rpm
